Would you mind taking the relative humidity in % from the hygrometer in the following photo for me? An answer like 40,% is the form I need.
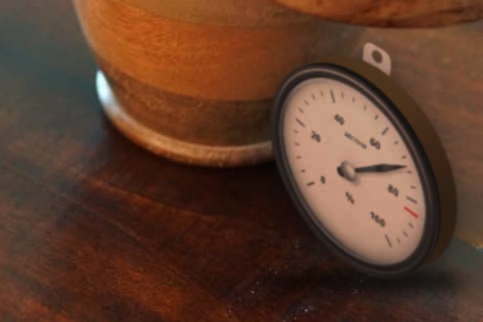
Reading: 70,%
